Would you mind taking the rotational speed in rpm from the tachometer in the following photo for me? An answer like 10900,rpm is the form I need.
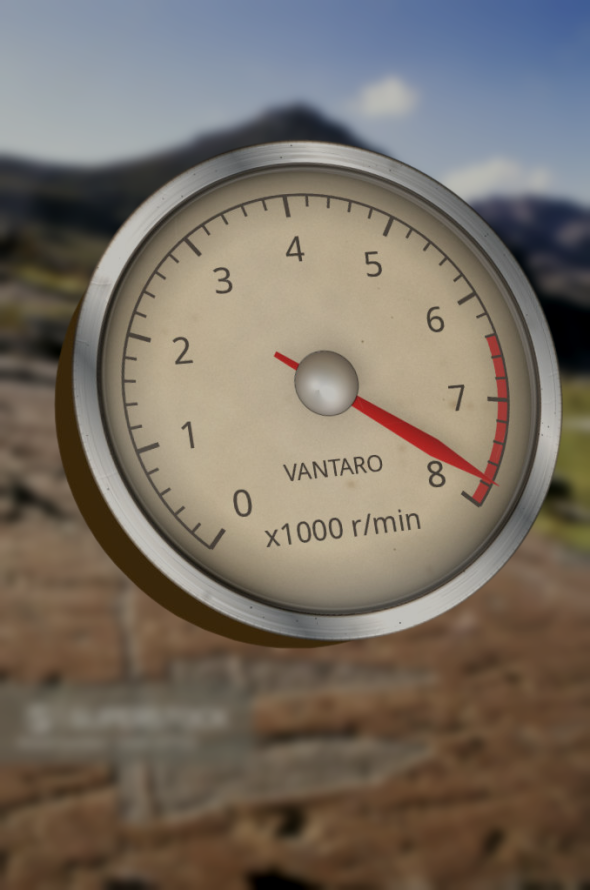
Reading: 7800,rpm
